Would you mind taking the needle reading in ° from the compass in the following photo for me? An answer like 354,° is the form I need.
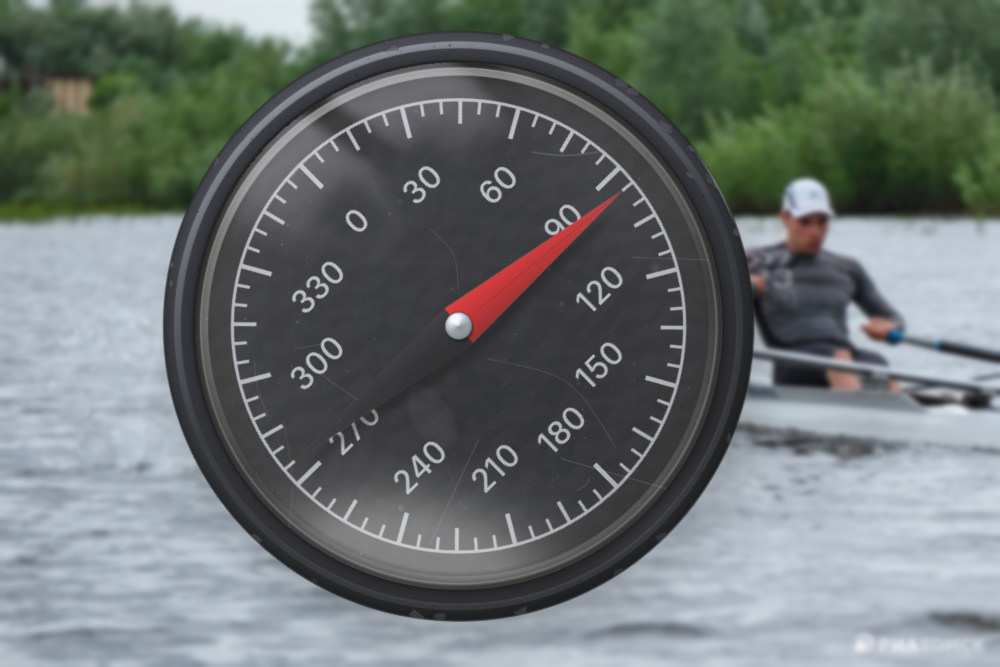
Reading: 95,°
